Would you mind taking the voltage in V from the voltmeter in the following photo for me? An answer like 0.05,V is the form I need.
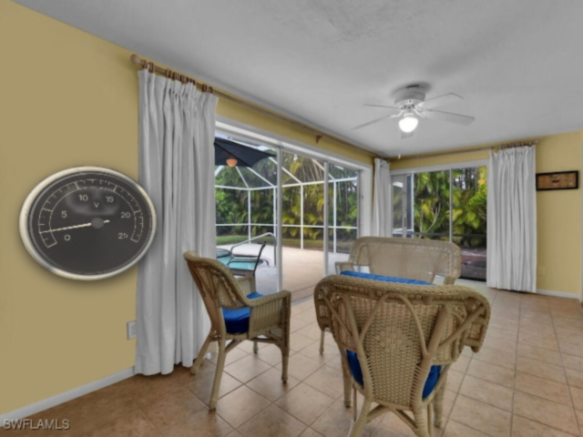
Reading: 2,V
